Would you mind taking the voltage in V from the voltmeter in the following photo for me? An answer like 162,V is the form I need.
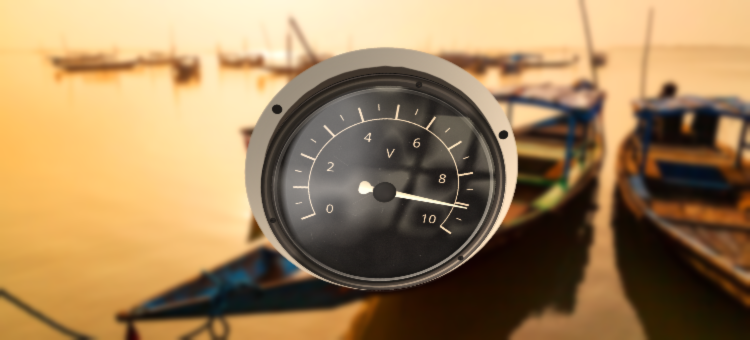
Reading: 9,V
